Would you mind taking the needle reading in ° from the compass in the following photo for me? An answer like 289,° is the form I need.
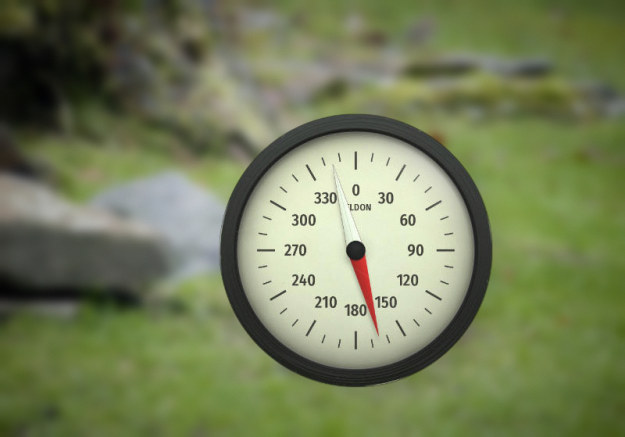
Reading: 165,°
